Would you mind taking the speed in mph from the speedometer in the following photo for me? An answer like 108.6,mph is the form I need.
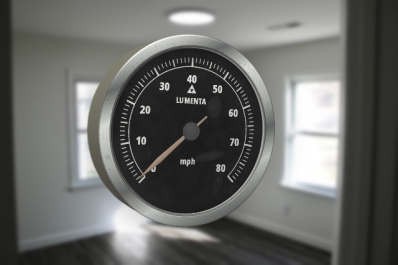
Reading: 1,mph
